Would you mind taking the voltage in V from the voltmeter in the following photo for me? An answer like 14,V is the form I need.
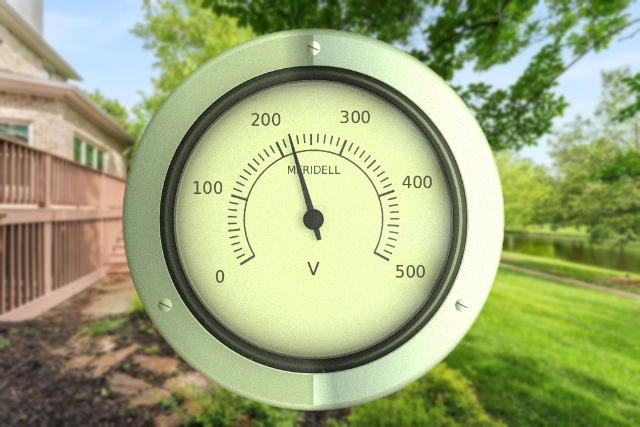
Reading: 220,V
